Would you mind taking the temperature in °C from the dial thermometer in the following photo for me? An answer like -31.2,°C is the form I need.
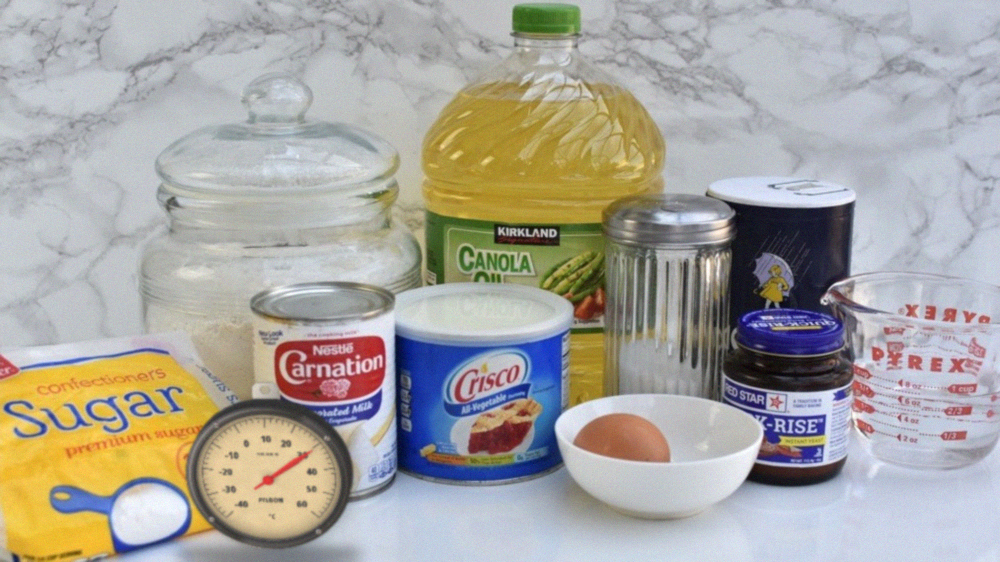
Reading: 30,°C
